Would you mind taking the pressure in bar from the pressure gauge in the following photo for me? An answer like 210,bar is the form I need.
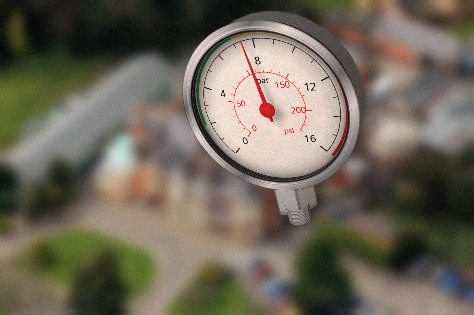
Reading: 7.5,bar
